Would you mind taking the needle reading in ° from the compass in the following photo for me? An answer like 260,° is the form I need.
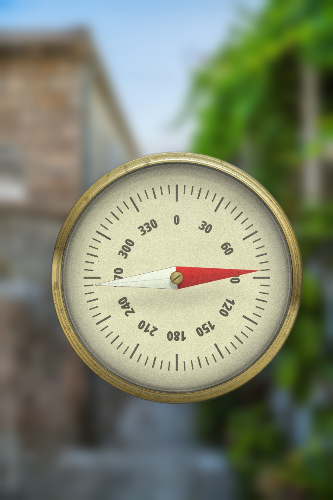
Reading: 85,°
